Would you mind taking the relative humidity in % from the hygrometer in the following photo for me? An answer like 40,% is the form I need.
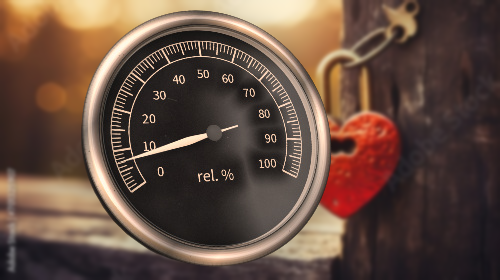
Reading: 7,%
